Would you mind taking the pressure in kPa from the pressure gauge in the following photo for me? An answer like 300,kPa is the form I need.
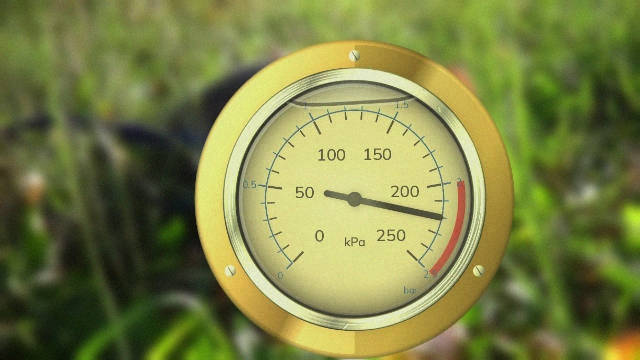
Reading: 220,kPa
